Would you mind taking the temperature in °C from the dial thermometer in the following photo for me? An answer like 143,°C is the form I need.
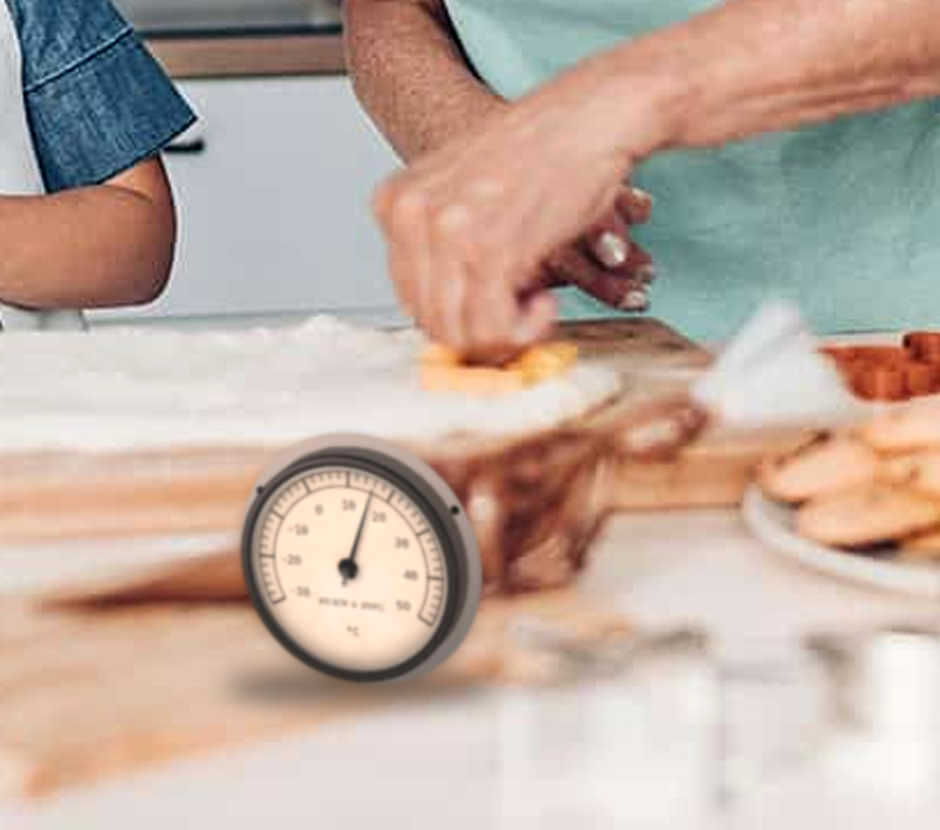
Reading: 16,°C
